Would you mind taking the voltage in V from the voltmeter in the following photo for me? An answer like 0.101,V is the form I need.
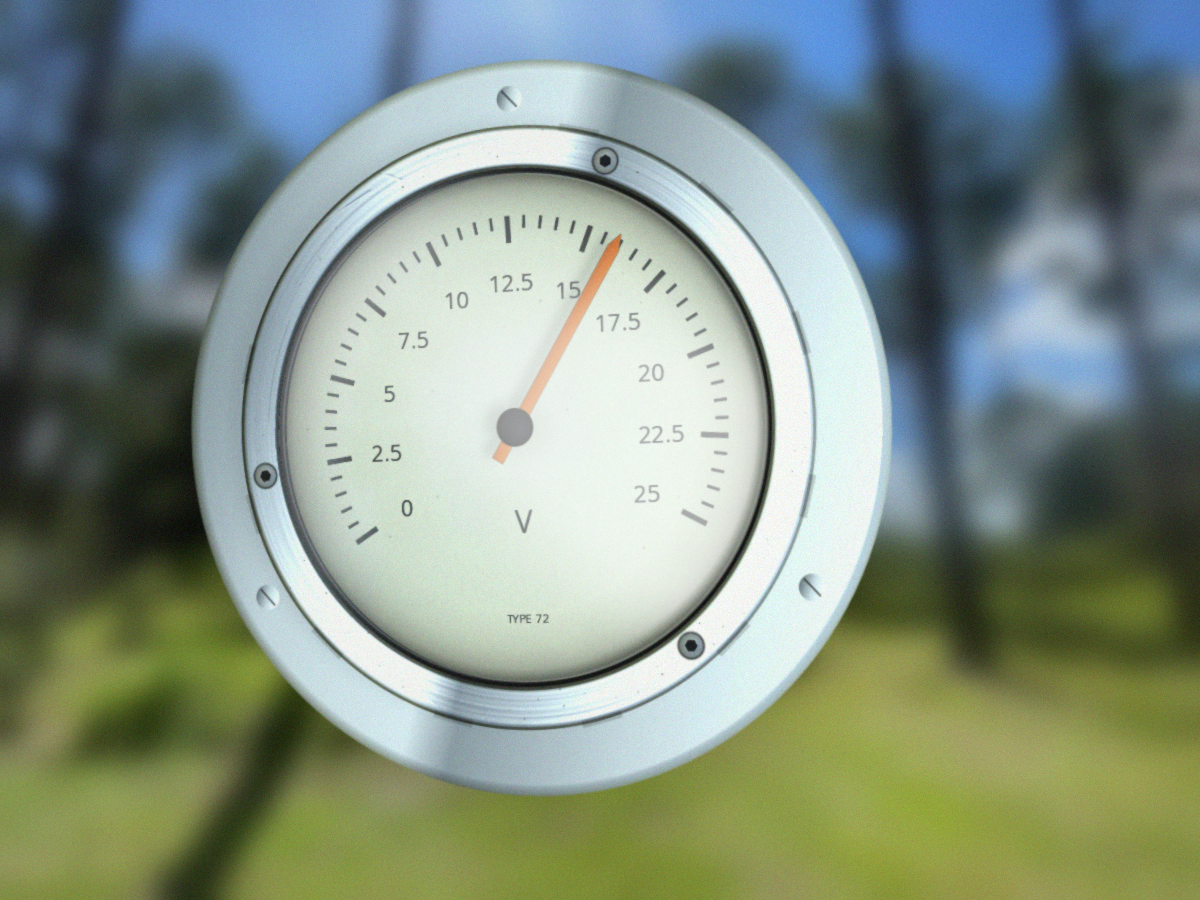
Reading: 16,V
